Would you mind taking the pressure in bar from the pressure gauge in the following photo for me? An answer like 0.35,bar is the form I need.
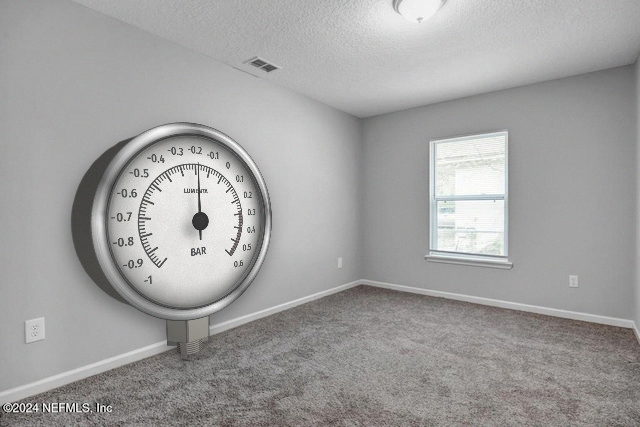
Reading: -0.2,bar
